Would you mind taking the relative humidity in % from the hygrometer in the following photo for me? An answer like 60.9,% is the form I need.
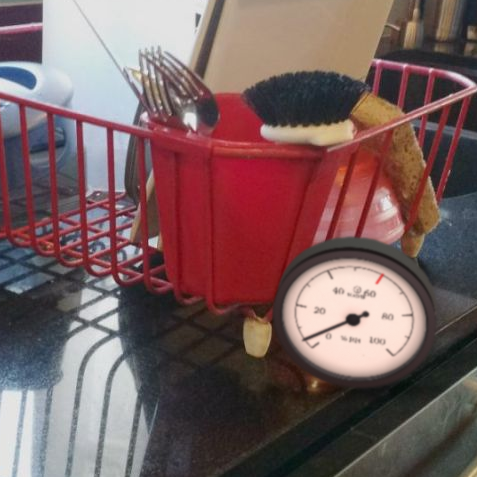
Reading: 5,%
